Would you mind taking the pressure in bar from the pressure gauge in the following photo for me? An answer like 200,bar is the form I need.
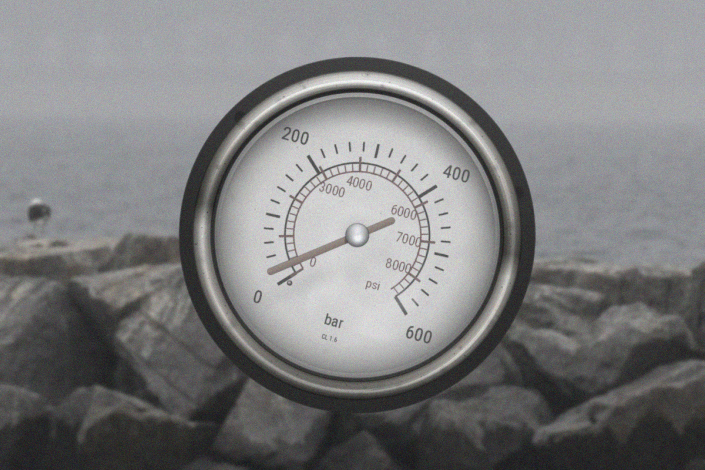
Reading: 20,bar
